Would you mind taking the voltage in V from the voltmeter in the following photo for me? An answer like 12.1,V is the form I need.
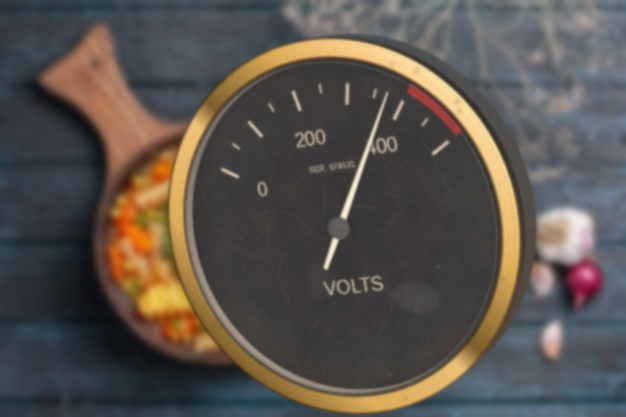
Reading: 375,V
